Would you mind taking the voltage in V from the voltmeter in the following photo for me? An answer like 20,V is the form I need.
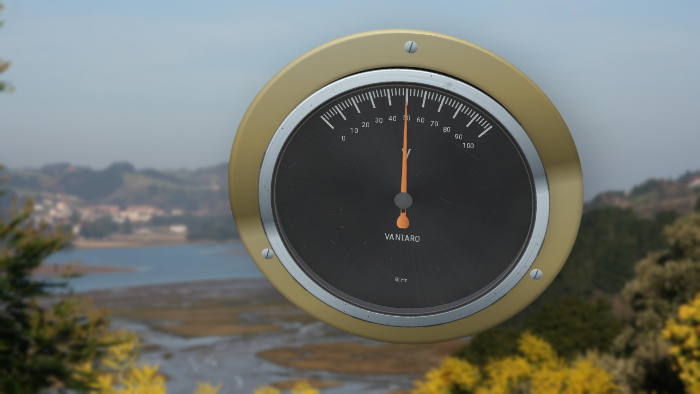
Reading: 50,V
